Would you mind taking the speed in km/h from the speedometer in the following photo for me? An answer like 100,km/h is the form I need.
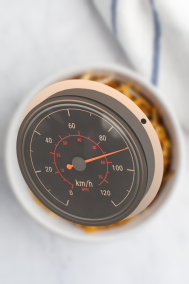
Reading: 90,km/h
